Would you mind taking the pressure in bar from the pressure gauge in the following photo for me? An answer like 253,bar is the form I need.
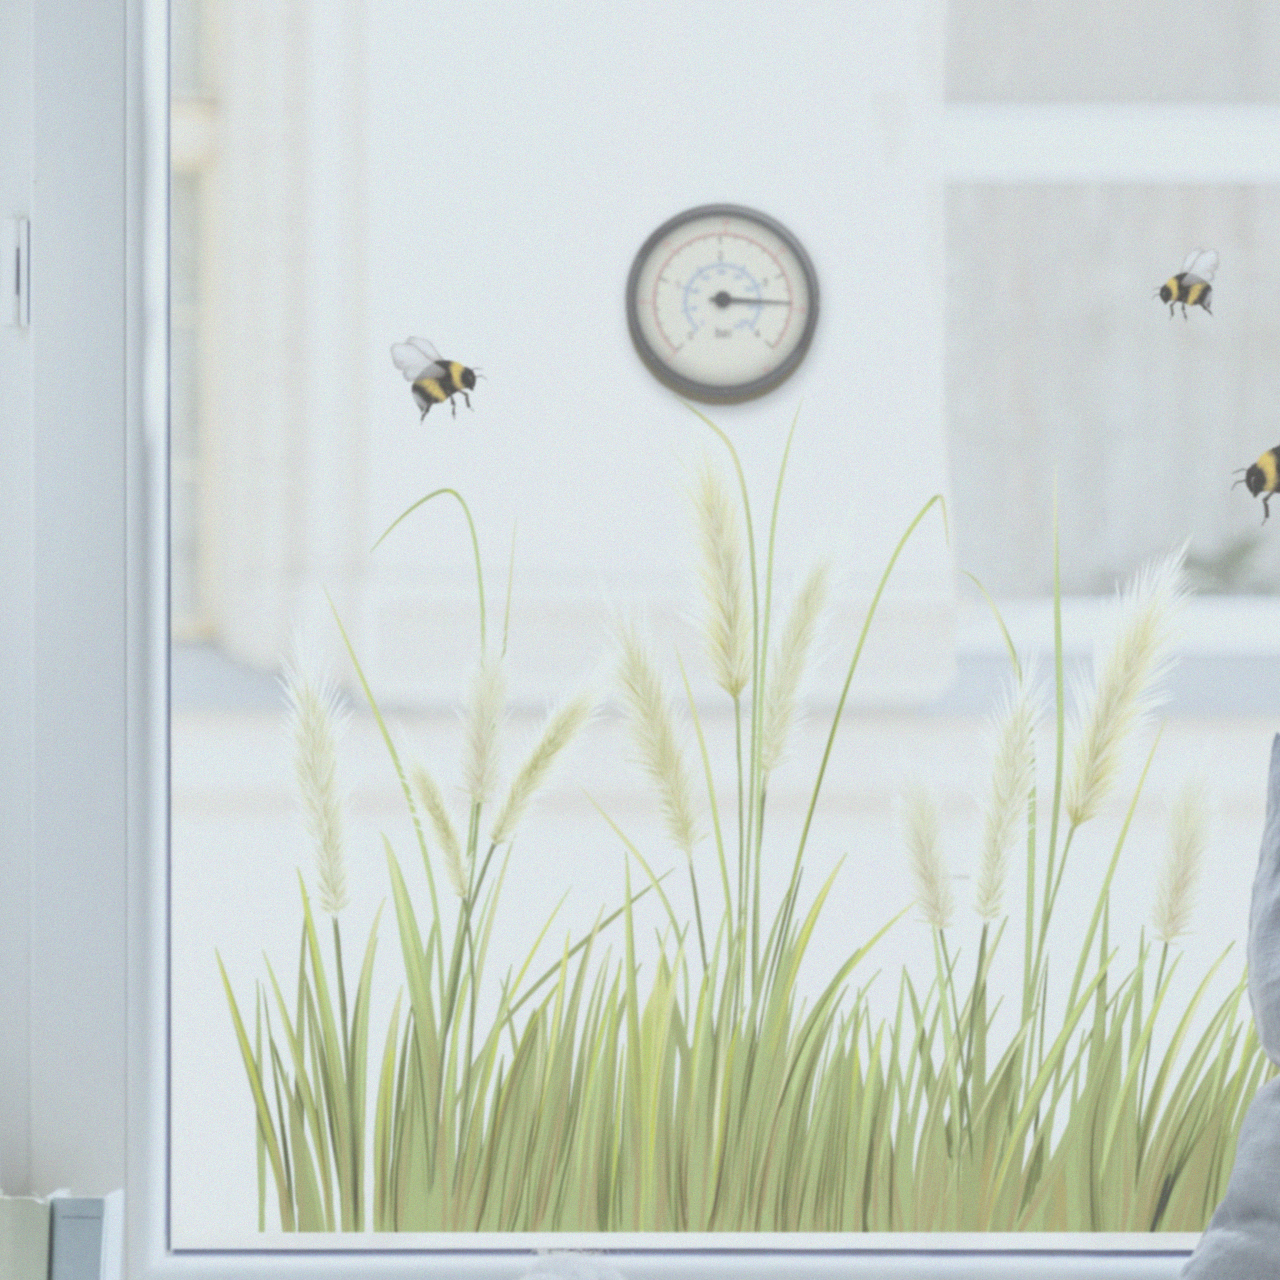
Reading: 3.4,bar
